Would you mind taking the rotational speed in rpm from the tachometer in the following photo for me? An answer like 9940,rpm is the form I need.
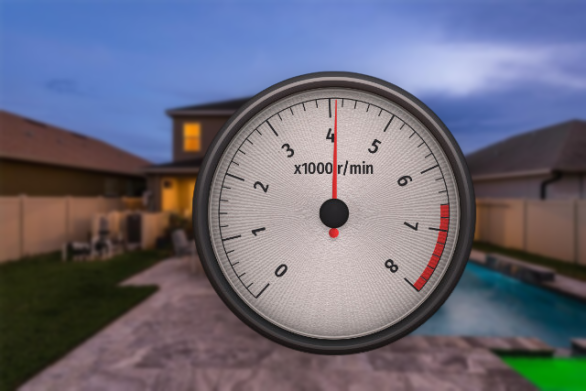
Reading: 4100,rpm
